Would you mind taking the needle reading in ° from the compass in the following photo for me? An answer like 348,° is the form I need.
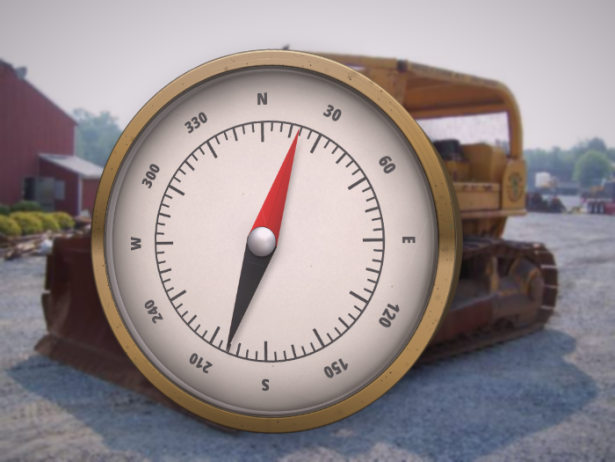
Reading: 20,°
